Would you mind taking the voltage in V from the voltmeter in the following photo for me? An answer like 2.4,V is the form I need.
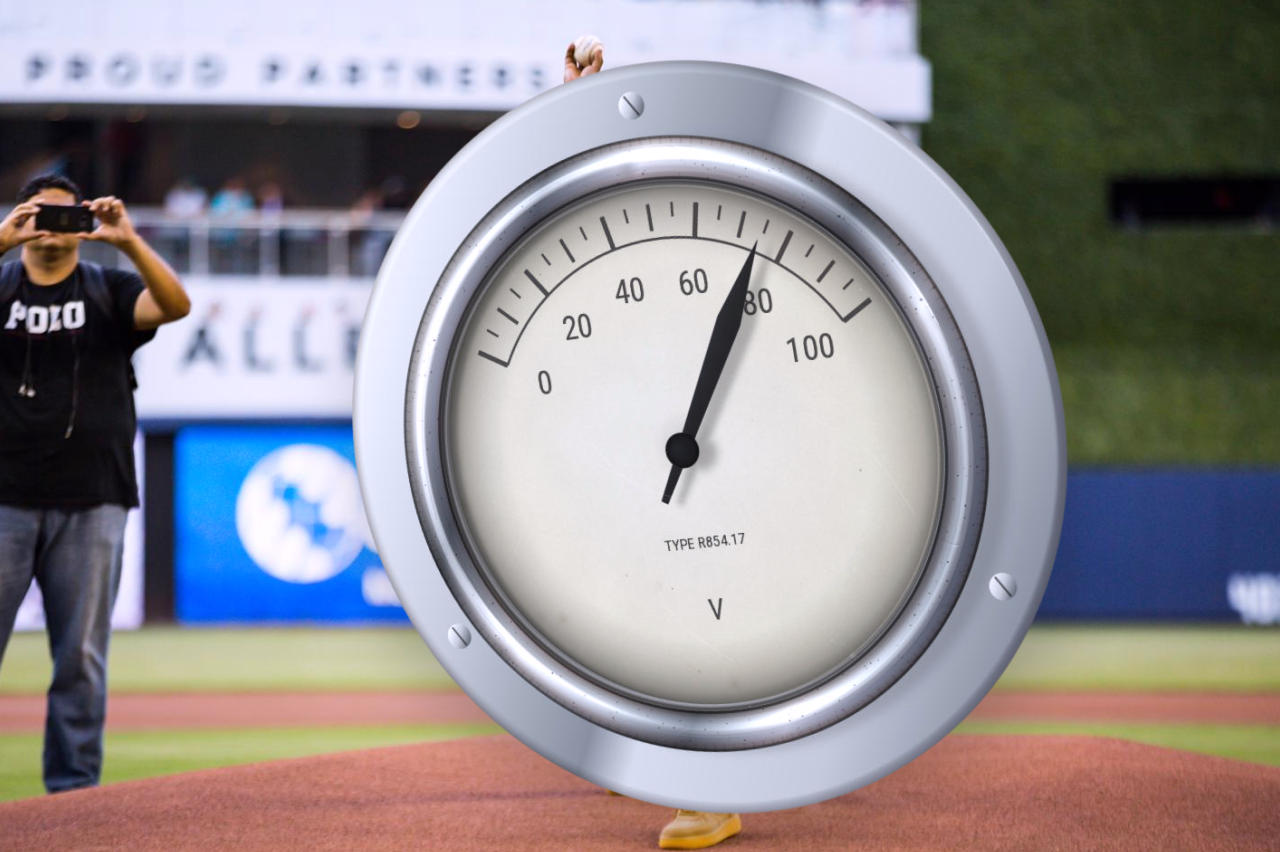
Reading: 75,V
